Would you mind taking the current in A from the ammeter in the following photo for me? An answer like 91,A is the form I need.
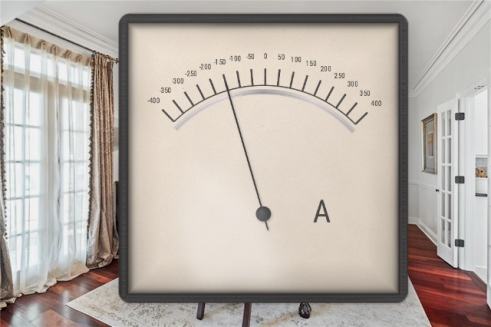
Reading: -150,A
